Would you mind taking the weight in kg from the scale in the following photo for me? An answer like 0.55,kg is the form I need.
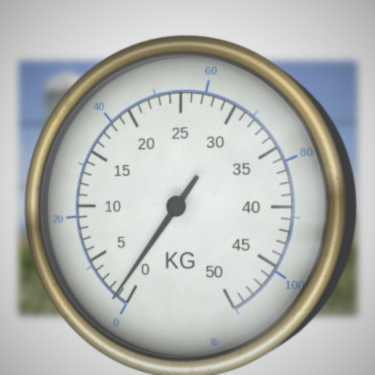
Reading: 1,kg
